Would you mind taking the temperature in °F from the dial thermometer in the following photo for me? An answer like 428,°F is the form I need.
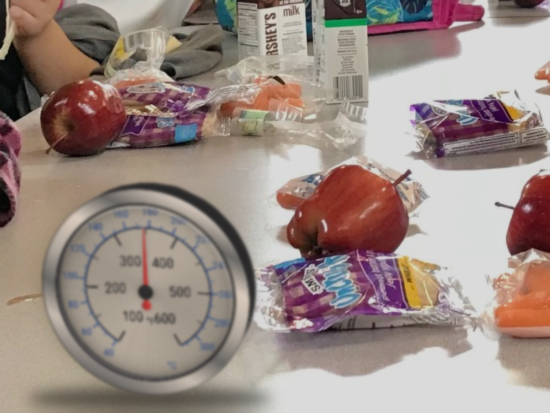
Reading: 350,°F
